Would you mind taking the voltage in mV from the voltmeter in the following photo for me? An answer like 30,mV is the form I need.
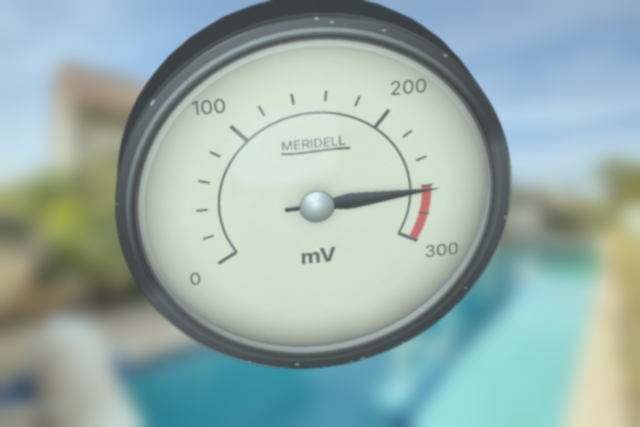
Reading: 260,mV
